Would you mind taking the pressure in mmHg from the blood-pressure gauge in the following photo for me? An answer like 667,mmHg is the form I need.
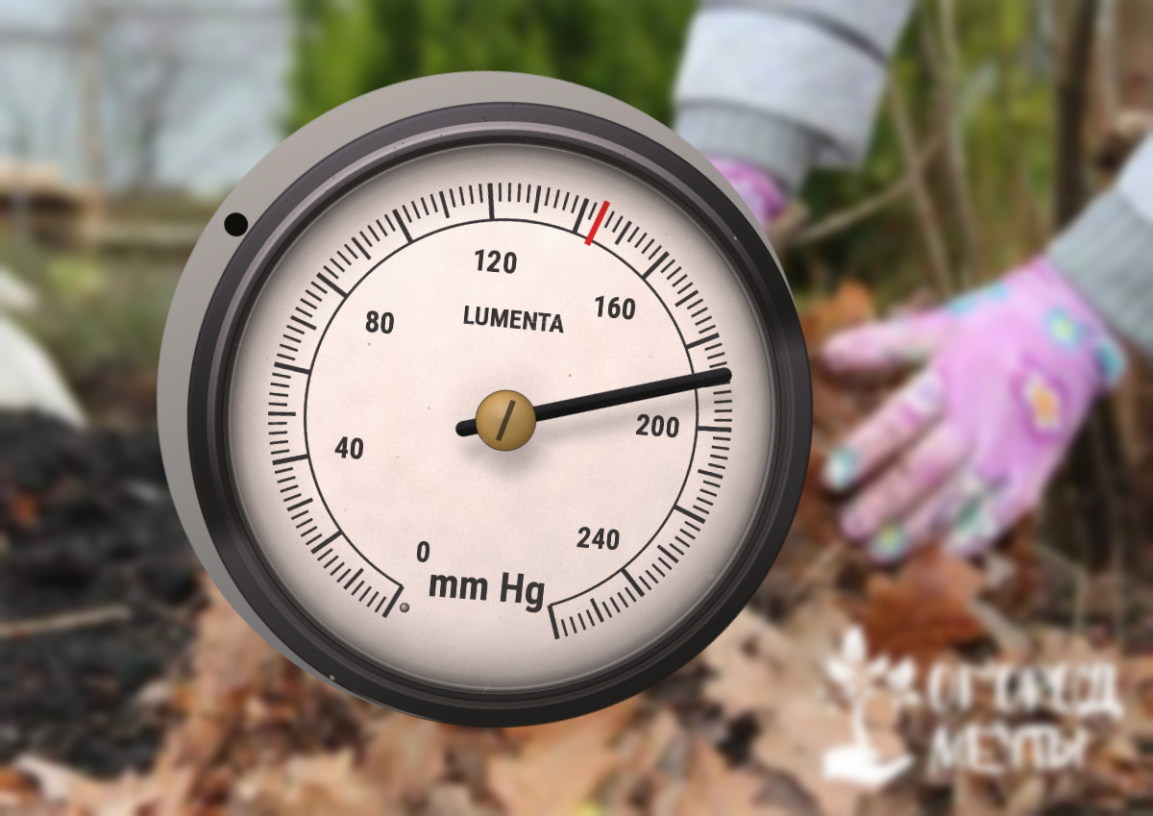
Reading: 188,mmHg
